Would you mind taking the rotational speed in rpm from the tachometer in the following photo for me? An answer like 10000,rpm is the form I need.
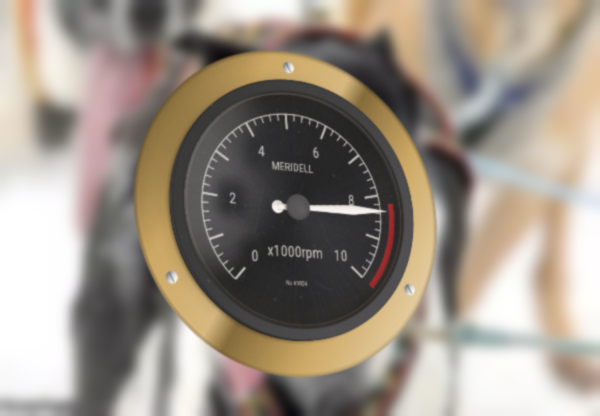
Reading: 8400,rpm
